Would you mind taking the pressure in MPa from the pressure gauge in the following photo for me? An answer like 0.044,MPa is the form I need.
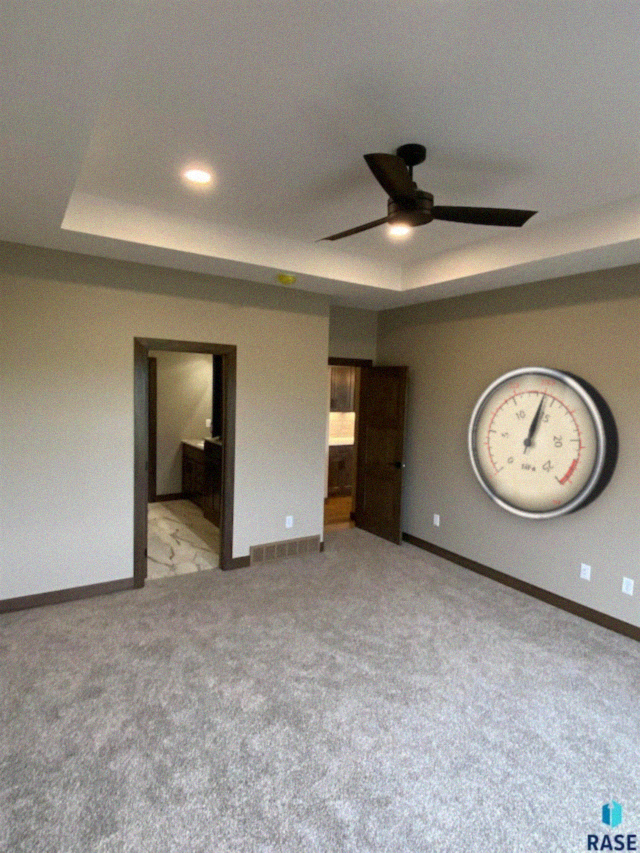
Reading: 14,MPa
